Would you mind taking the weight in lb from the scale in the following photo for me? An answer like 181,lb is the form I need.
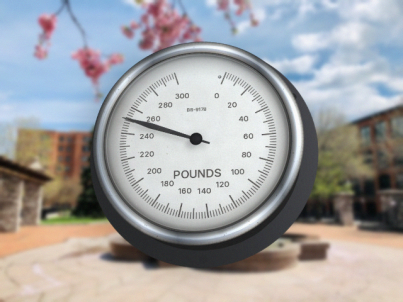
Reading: 250,lb
